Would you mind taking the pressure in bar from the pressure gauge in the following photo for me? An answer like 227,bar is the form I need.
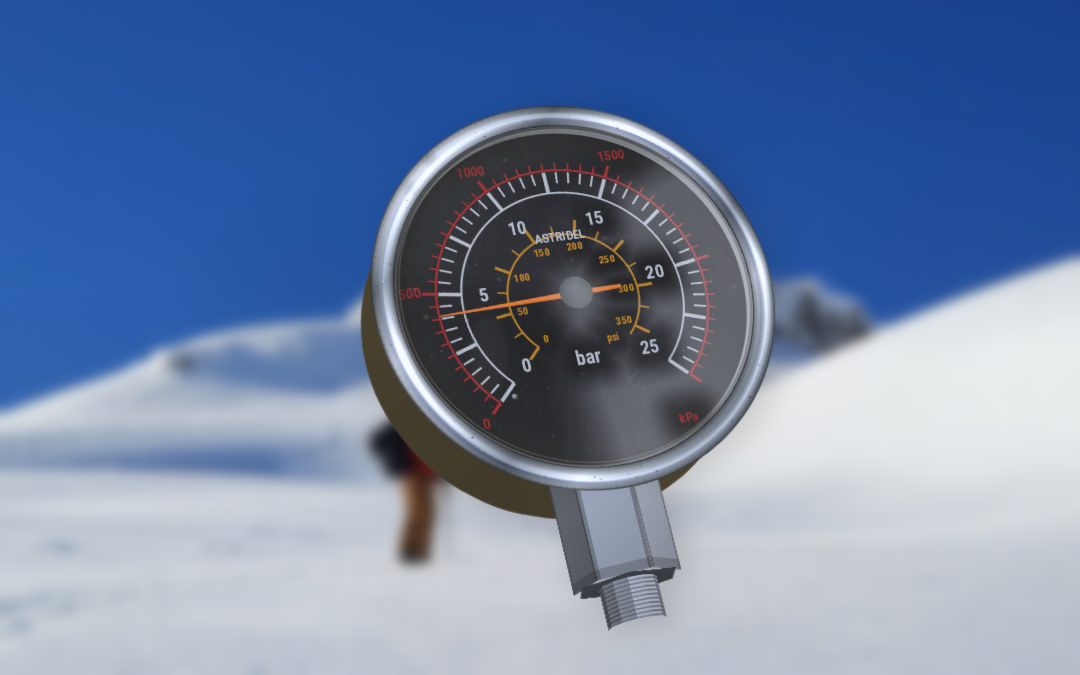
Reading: 4,bar
